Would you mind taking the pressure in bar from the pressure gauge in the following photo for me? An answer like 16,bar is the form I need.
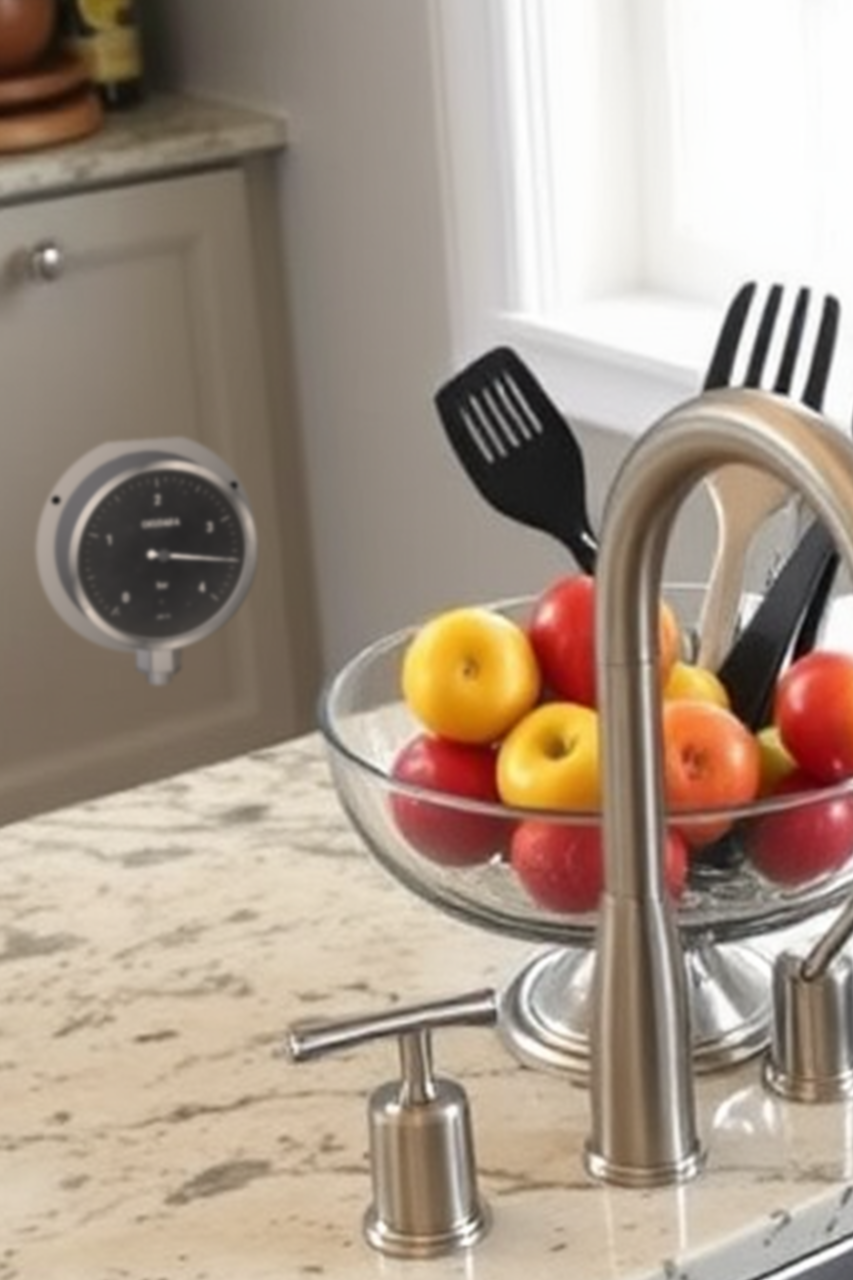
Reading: 3.5,bar
